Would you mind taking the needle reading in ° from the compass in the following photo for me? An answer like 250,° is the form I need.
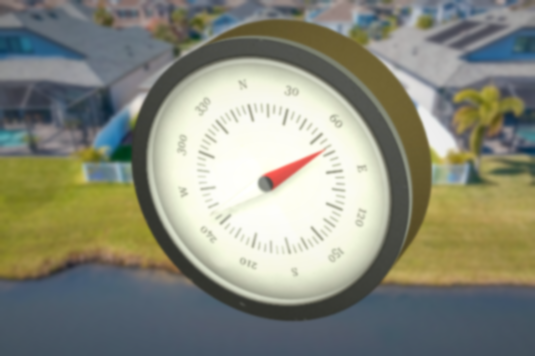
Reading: 70,°
